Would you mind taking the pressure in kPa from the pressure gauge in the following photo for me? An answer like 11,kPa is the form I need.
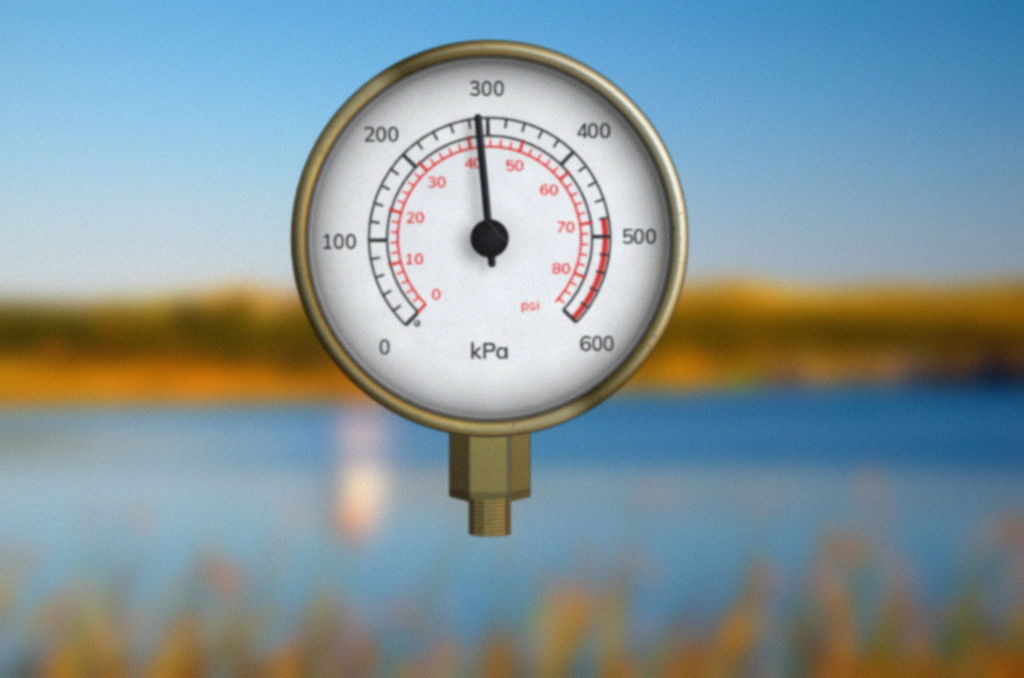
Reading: 290,kPa
